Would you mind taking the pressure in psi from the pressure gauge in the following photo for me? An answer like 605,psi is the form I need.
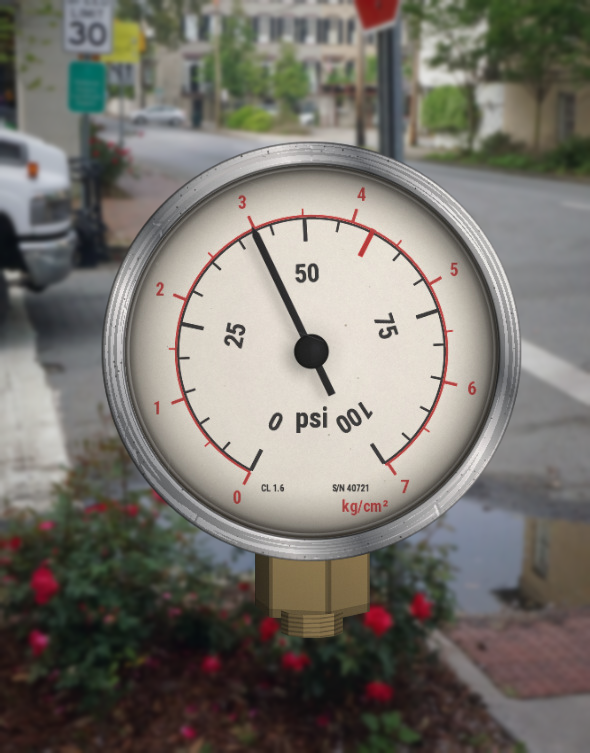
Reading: 42.5,psi
